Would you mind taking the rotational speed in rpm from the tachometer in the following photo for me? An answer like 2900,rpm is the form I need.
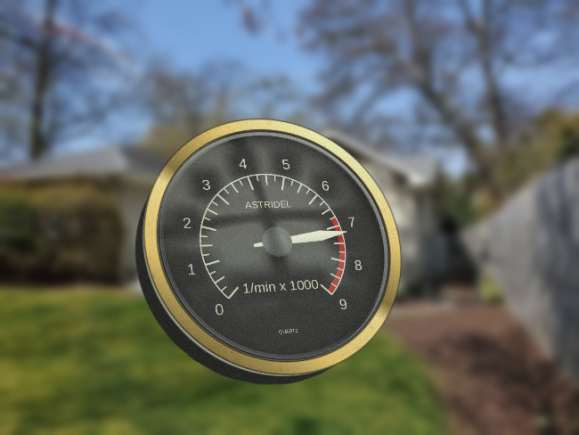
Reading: 7250,rpm
